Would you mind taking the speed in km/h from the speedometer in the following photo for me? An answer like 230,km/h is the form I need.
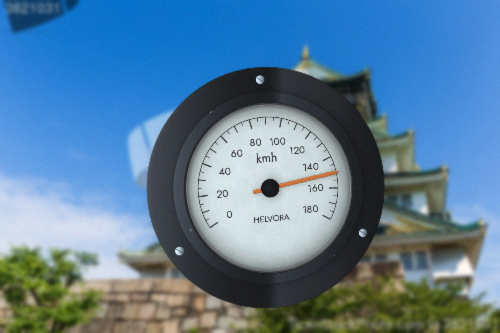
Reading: 150,km/h
